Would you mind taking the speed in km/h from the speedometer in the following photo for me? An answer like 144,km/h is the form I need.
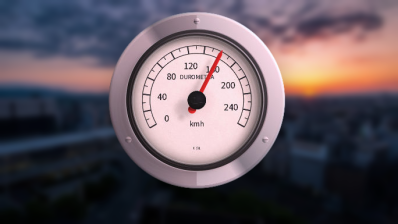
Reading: 160,km/h
